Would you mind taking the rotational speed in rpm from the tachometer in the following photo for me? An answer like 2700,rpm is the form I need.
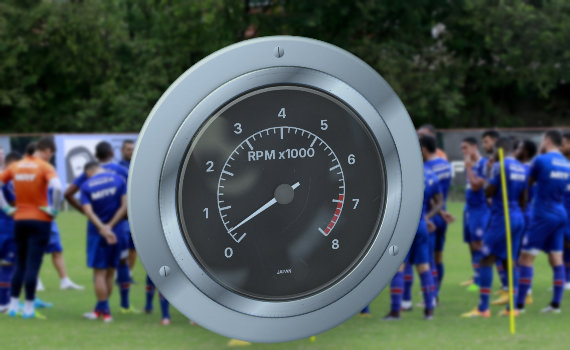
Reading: 400,rpm
